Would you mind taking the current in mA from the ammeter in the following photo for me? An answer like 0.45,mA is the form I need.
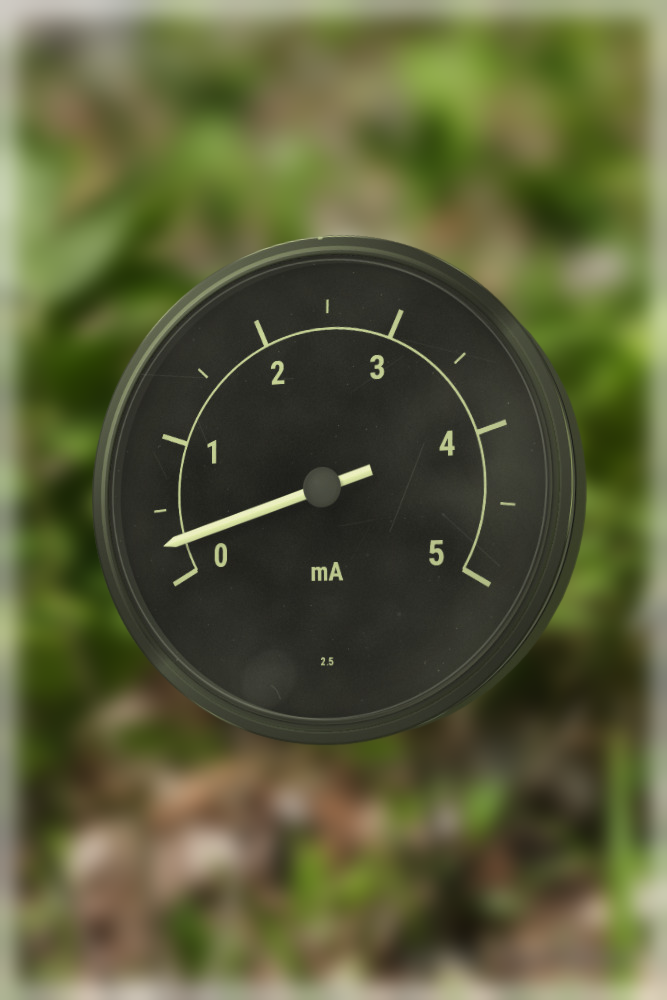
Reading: 0.25,mA
